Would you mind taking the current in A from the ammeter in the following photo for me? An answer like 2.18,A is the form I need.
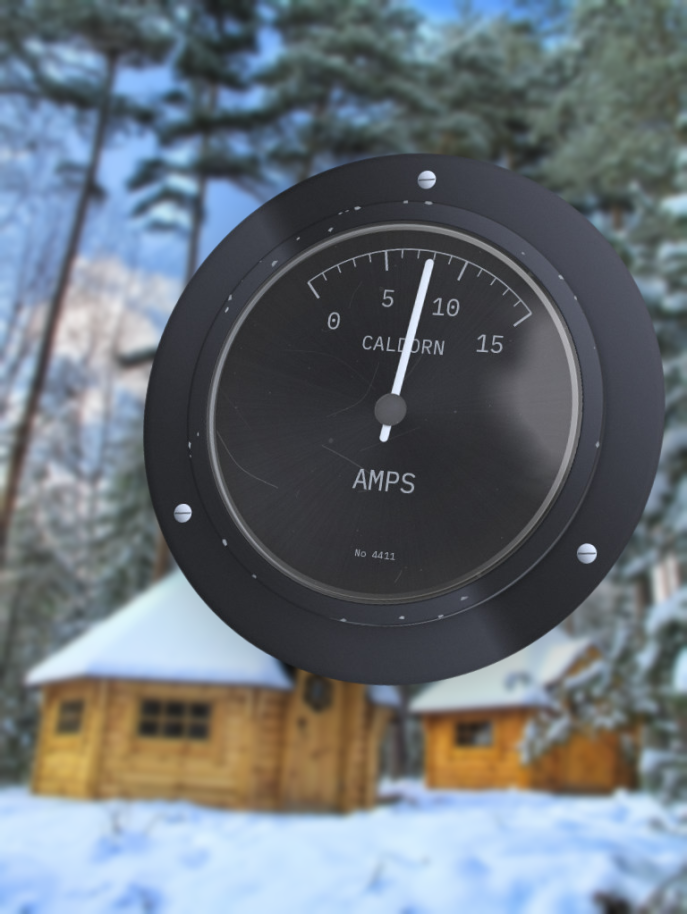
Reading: 8,A
